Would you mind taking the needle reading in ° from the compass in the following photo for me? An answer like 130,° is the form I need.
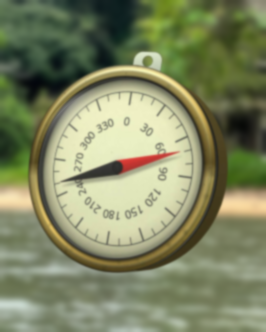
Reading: 70,°
